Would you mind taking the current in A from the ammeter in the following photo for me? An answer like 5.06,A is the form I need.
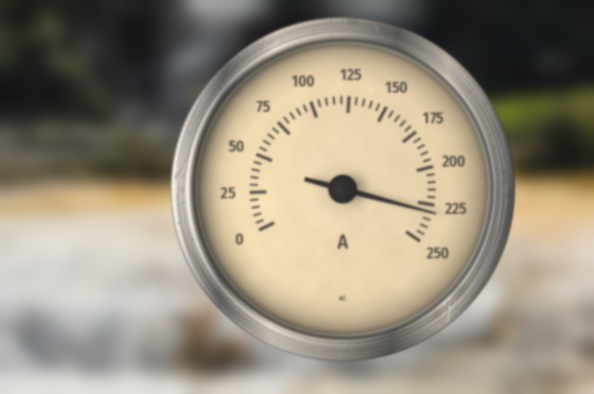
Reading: 230,A
